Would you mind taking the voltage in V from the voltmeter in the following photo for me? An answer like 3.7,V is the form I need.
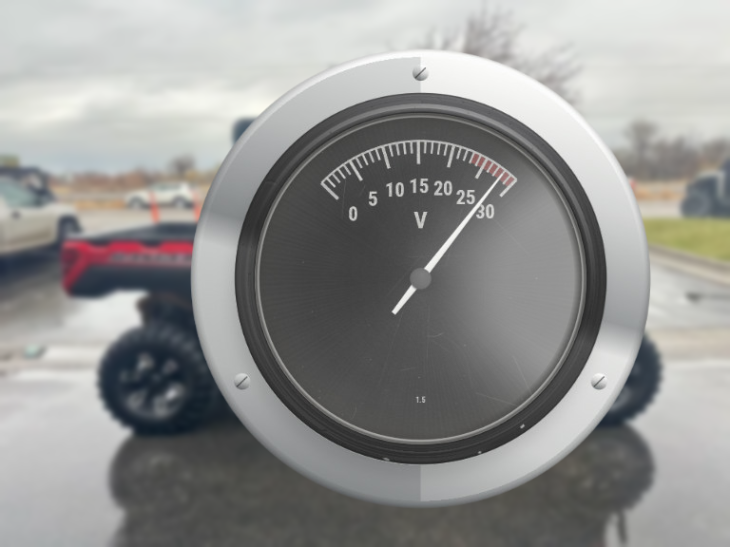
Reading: 28,V
